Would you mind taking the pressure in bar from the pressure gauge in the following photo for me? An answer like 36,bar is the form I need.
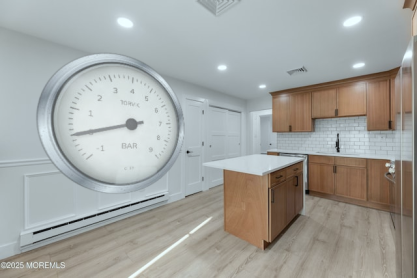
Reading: 0,bar
